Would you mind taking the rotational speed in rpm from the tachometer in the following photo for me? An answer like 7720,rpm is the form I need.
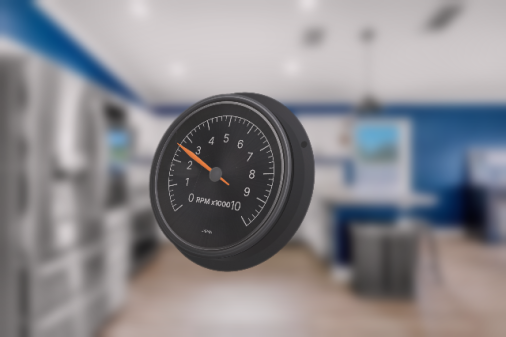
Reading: 2600,rpm
